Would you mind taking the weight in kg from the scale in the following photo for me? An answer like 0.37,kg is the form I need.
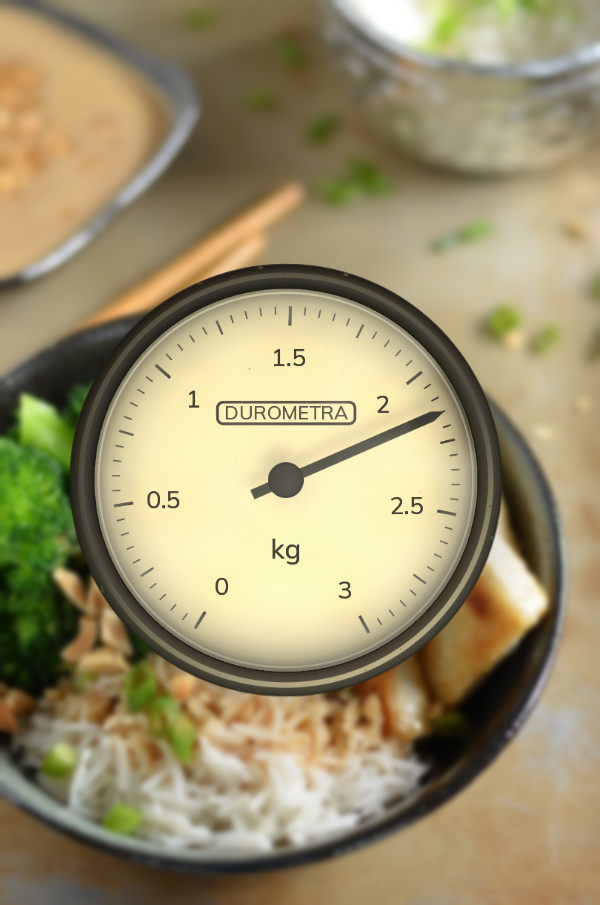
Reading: 2.15,kg
